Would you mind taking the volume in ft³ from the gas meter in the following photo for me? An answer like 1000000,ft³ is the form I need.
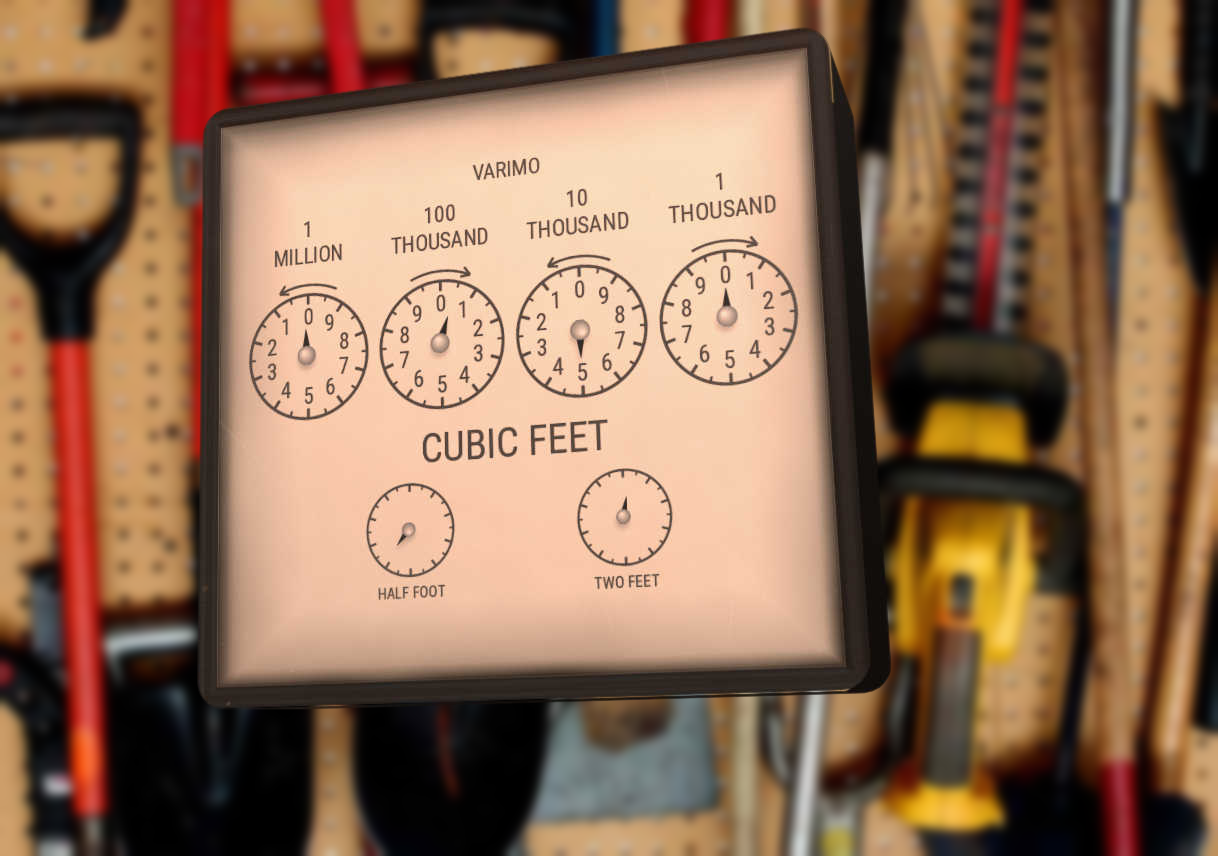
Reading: 5000,ft³
